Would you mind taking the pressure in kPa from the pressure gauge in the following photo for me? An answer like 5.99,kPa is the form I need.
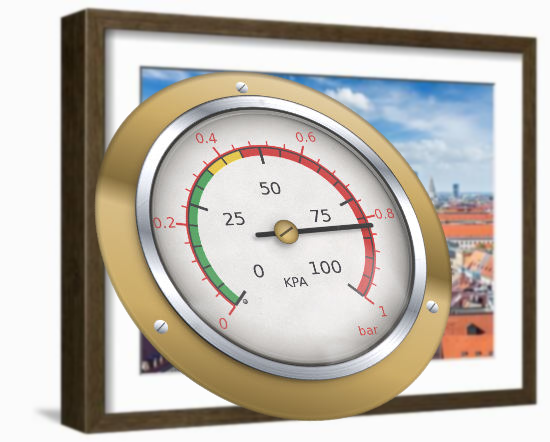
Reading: 82.5,kPa
